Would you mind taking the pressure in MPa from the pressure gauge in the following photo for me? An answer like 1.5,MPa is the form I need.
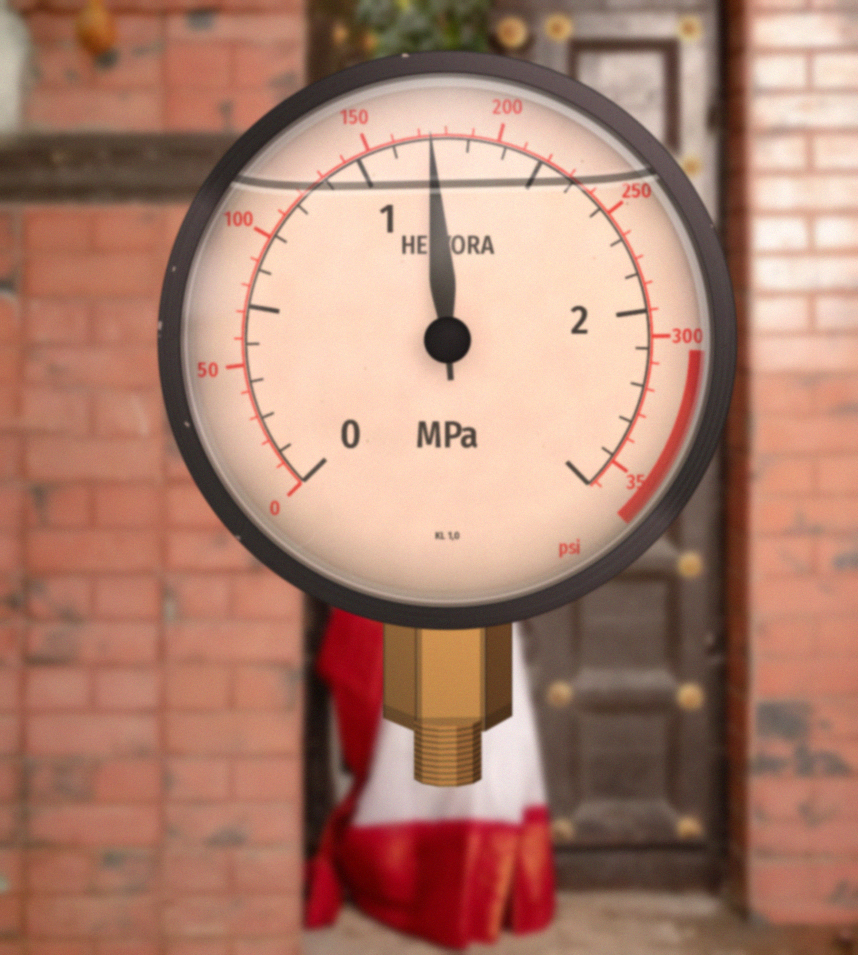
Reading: 1.2,MPa
